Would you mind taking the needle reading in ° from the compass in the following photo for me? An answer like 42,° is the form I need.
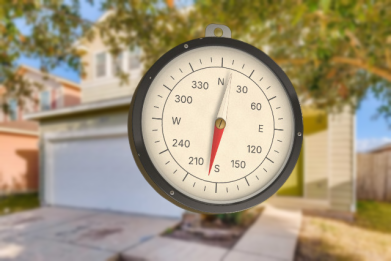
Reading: 190,°
